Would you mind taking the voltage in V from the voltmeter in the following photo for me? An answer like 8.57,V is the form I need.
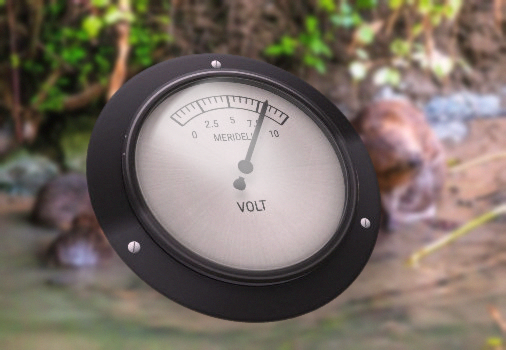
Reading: 8,V
